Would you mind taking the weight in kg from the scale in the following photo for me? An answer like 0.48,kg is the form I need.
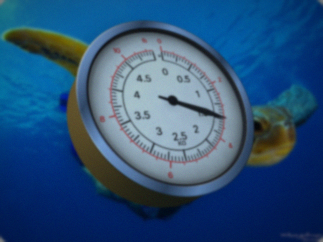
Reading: 1.5,kg
